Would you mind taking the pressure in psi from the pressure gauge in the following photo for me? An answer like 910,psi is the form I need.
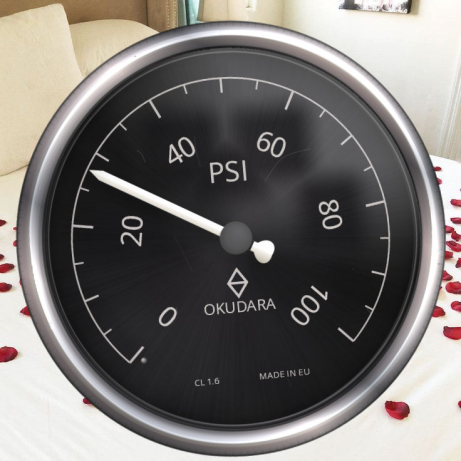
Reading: 27.5,psi
